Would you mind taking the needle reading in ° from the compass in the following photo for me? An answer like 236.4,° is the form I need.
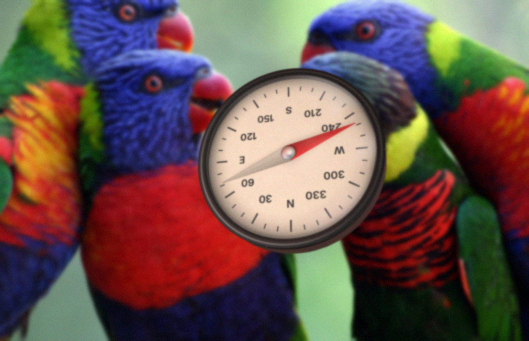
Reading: 250,°
